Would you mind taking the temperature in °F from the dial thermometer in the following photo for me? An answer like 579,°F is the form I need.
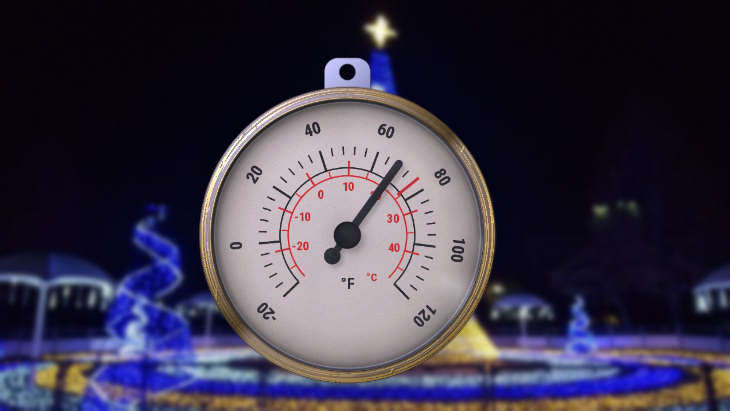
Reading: 68,°F
